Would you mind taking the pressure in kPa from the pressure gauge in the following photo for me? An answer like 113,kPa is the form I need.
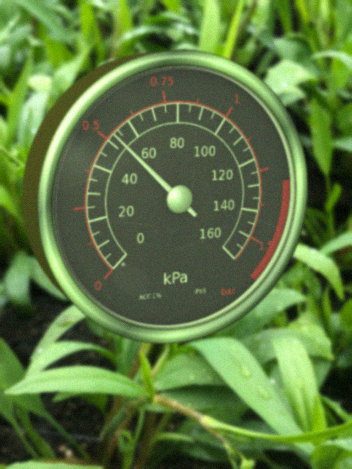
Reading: 52.5,kPa
